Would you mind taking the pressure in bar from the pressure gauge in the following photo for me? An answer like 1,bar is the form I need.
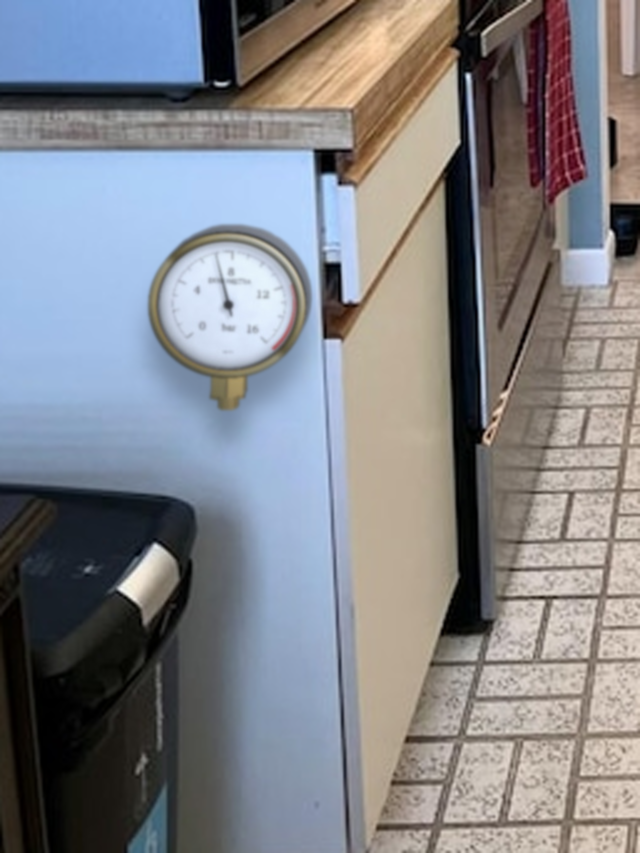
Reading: 7,bar
